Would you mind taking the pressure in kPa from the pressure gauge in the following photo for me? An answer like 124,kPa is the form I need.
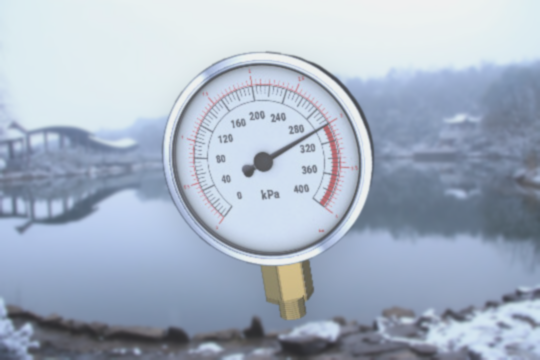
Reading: 300,kPa
